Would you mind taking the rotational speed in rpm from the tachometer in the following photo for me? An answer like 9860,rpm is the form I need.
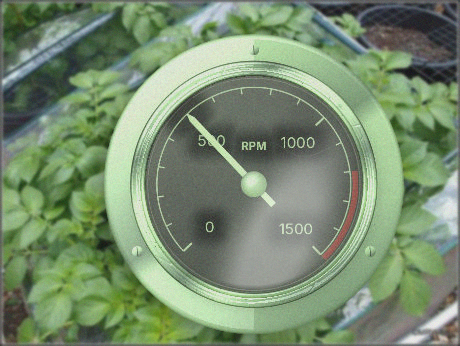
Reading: 500,rpm
